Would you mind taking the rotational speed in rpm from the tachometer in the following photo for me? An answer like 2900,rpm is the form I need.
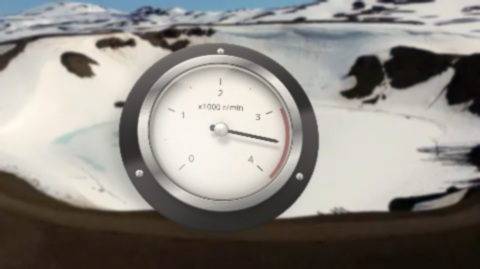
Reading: 3500,rpm
